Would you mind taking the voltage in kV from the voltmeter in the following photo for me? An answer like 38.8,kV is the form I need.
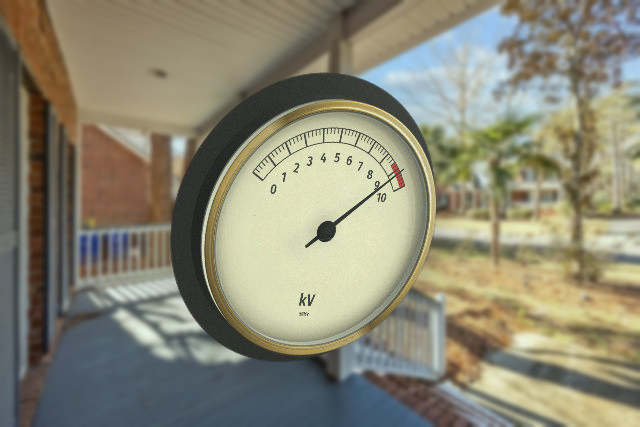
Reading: 9,kV
